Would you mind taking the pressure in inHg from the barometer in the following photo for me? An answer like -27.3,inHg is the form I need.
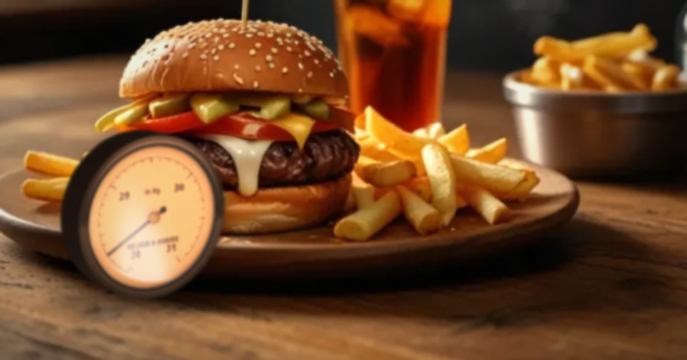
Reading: 28.3,inHg
